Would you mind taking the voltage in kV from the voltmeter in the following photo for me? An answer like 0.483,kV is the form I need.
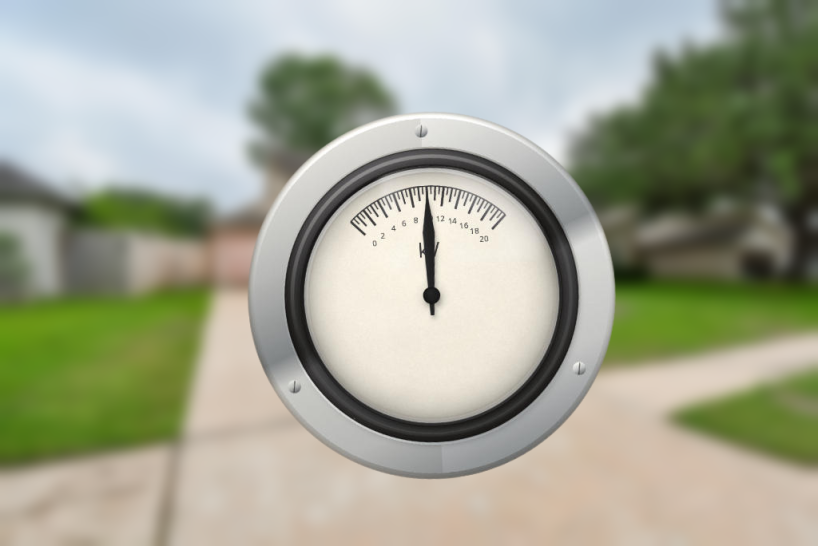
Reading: 10,kV
